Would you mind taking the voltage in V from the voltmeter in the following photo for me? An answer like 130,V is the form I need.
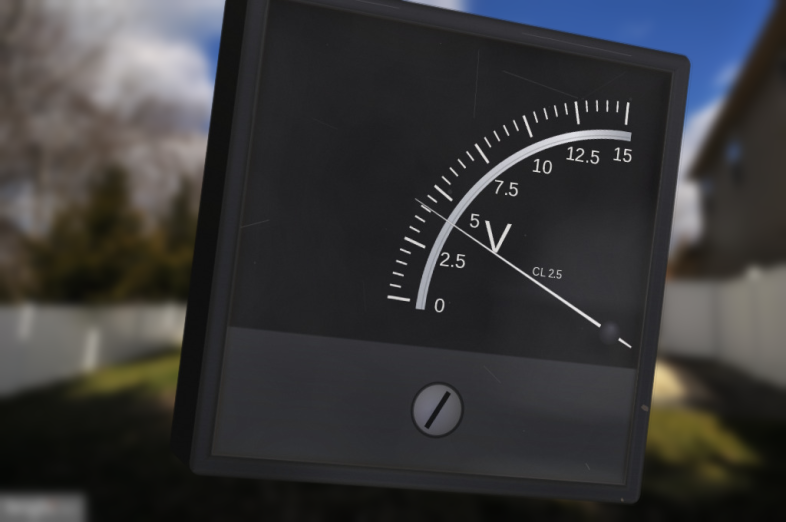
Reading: 4,V
